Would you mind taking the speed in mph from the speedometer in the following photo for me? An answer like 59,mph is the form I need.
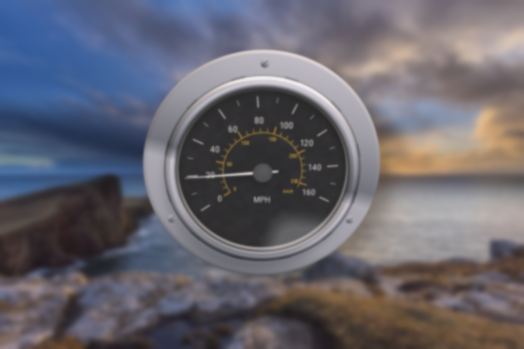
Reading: 20,mph
